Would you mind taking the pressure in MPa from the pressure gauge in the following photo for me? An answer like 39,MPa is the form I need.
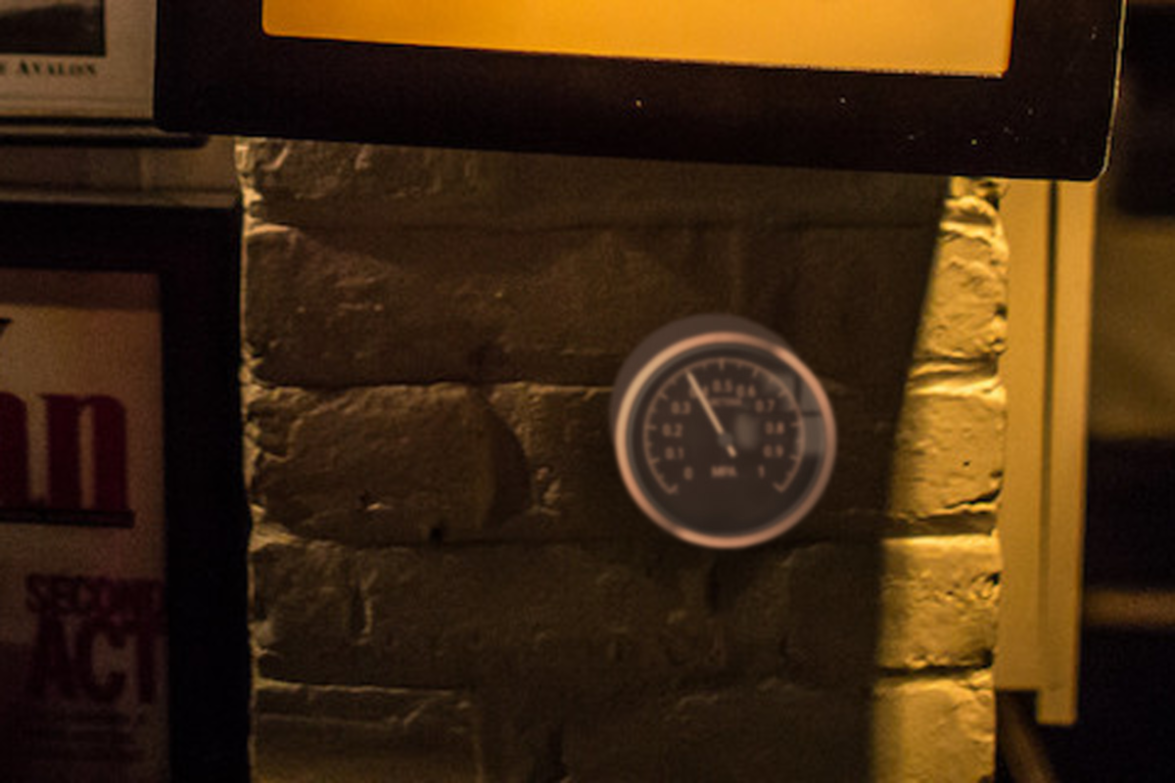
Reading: 0.4,MPa
